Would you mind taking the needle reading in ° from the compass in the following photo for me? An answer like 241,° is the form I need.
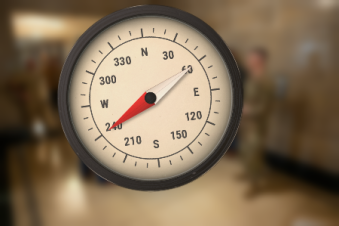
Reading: 240,°
